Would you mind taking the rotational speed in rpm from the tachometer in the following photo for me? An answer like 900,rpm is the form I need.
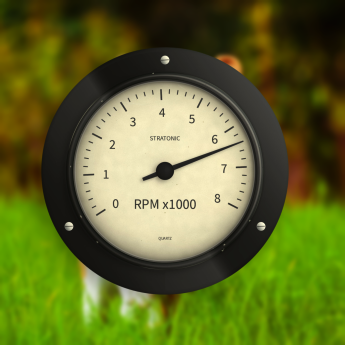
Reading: 6400,rpm
